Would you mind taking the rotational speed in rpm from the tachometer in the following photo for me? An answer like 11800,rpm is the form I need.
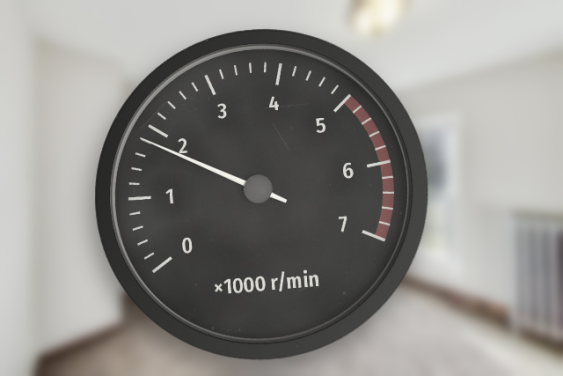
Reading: 1800,rpm
